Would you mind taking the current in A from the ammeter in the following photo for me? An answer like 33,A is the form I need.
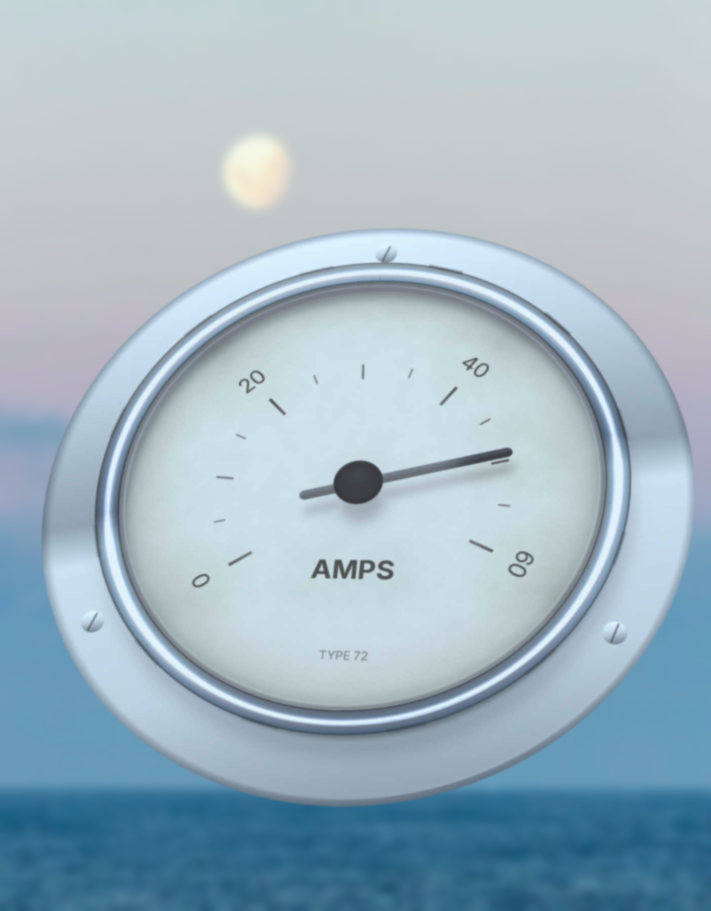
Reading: 50,A
